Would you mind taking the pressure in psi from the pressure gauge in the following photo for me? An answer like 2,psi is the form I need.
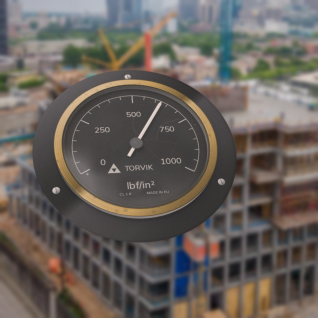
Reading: 625,psi
